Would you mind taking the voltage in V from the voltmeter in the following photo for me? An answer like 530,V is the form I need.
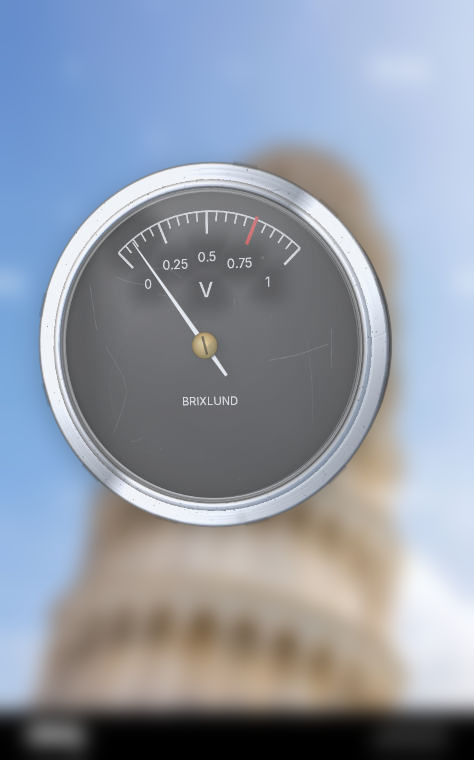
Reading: 0.1,V
